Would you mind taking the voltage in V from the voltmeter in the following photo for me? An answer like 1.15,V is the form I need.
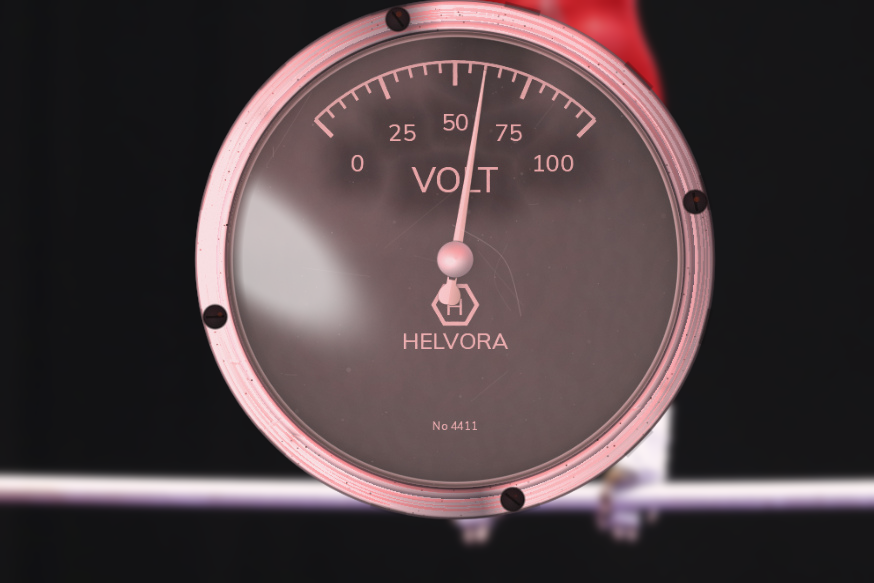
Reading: 60,V
